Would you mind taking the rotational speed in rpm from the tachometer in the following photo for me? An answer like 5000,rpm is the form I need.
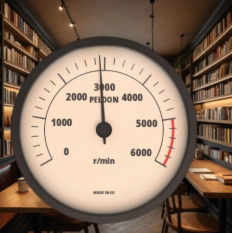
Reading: 2900,rpm
